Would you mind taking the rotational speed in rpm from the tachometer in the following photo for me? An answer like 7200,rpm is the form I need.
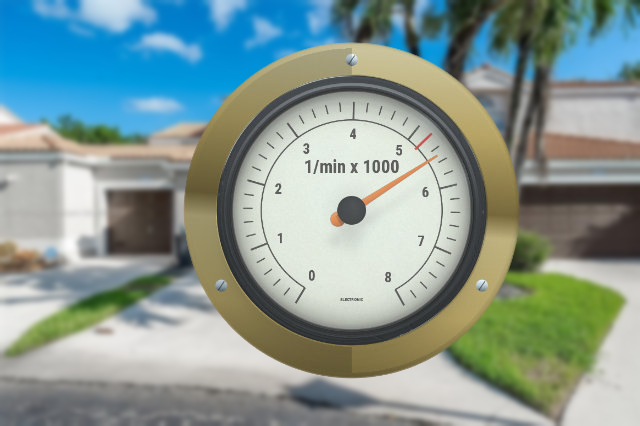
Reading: 5500,rpm
